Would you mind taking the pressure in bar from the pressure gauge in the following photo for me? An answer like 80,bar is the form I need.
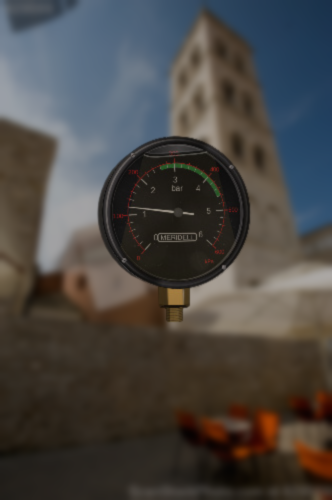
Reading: 1.2,bar
